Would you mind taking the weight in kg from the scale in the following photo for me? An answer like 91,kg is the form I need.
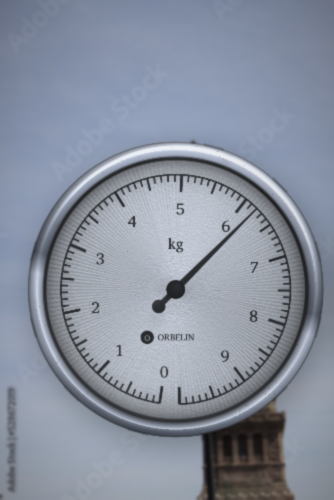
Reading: 6.2,kg
